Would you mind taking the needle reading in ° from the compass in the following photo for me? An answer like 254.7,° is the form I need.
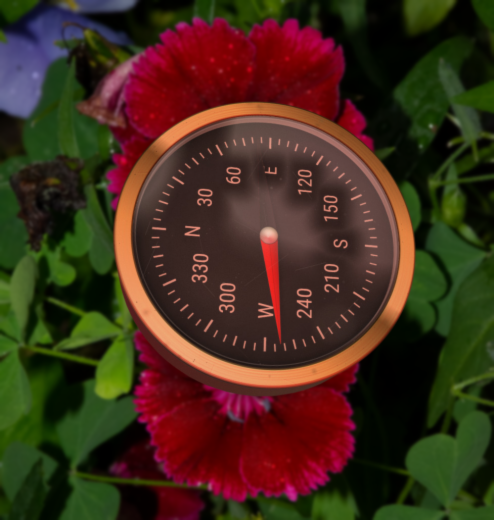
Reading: 262.5,°
